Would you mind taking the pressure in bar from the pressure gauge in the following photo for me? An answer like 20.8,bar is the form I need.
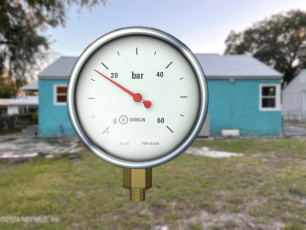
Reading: 17.5,bar
